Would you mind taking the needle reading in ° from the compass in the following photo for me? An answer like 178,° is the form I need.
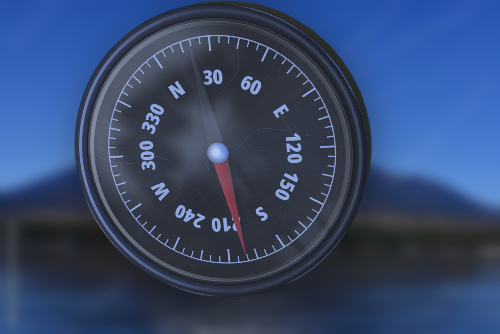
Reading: 200,°
